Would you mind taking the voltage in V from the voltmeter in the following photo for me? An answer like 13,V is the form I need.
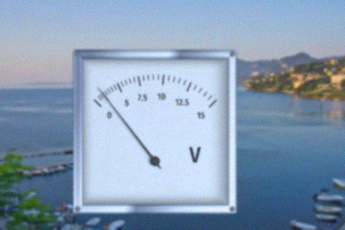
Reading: 2.5,V
